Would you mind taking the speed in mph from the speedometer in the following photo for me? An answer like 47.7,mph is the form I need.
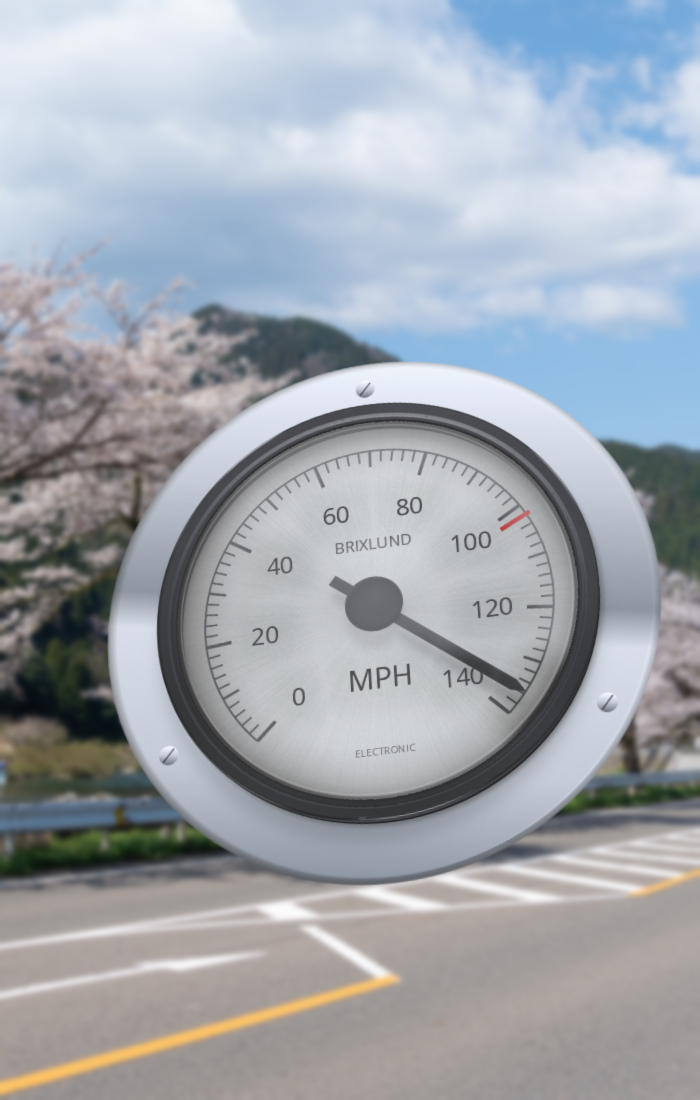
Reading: 136,mph
